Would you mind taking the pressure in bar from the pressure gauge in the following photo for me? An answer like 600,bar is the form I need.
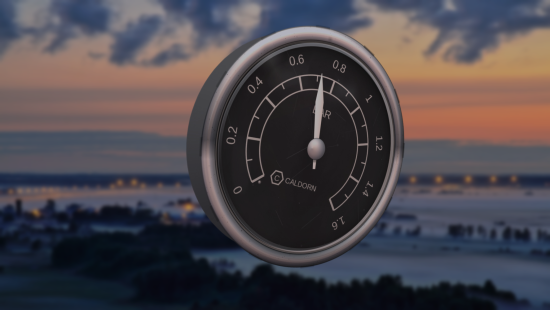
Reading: 0.7,bar
